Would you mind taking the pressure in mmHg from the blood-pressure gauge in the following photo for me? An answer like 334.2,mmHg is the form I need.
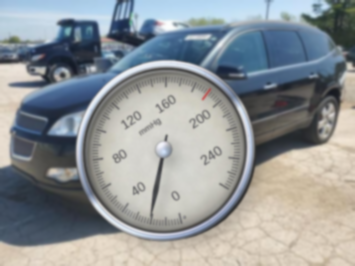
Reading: 20,mmHg
